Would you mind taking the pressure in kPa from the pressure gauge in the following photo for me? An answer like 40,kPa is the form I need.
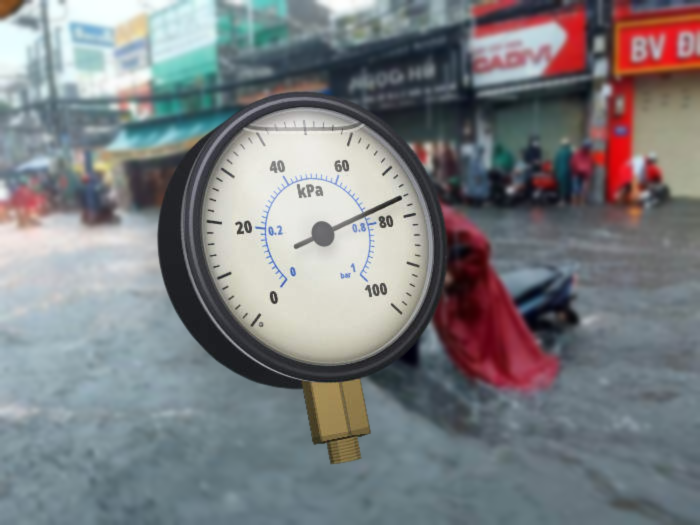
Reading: 76,kPa
